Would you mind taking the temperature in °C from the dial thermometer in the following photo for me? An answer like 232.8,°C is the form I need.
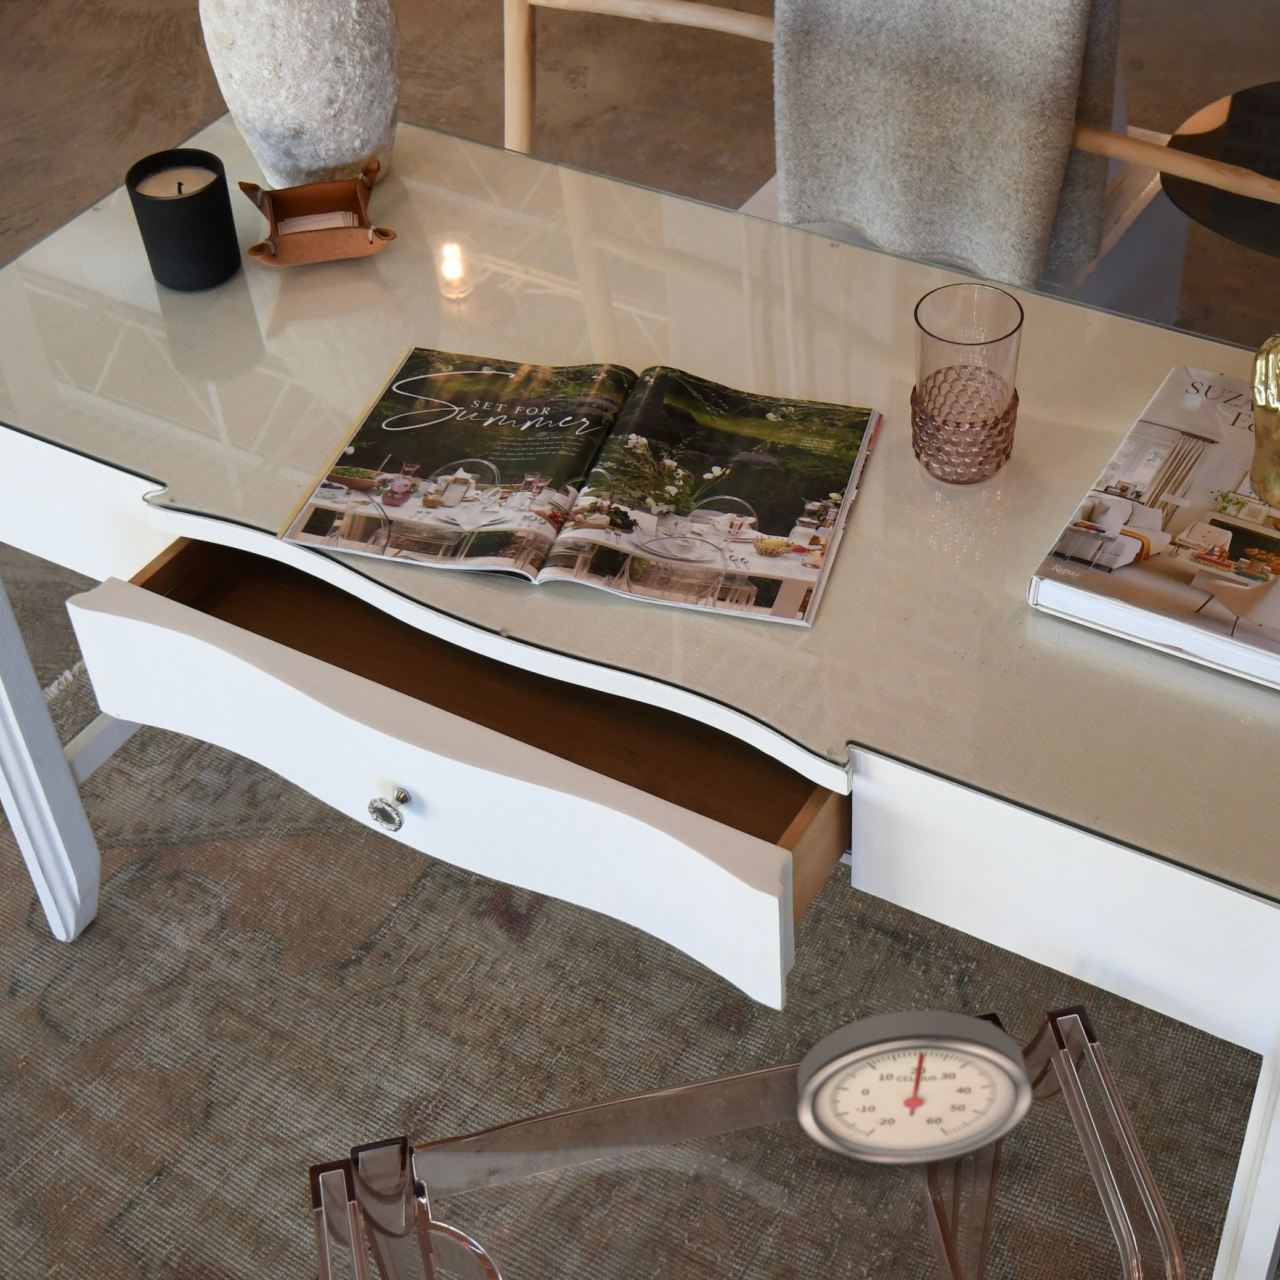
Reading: 20,°C
